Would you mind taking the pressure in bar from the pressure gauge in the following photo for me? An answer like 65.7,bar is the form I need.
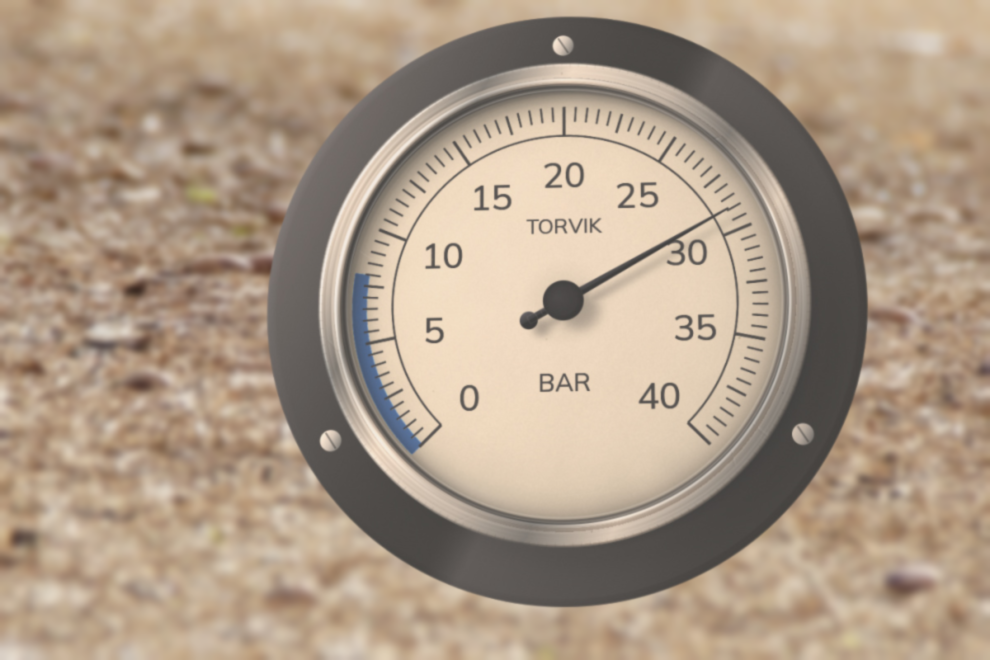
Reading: 29,bar
